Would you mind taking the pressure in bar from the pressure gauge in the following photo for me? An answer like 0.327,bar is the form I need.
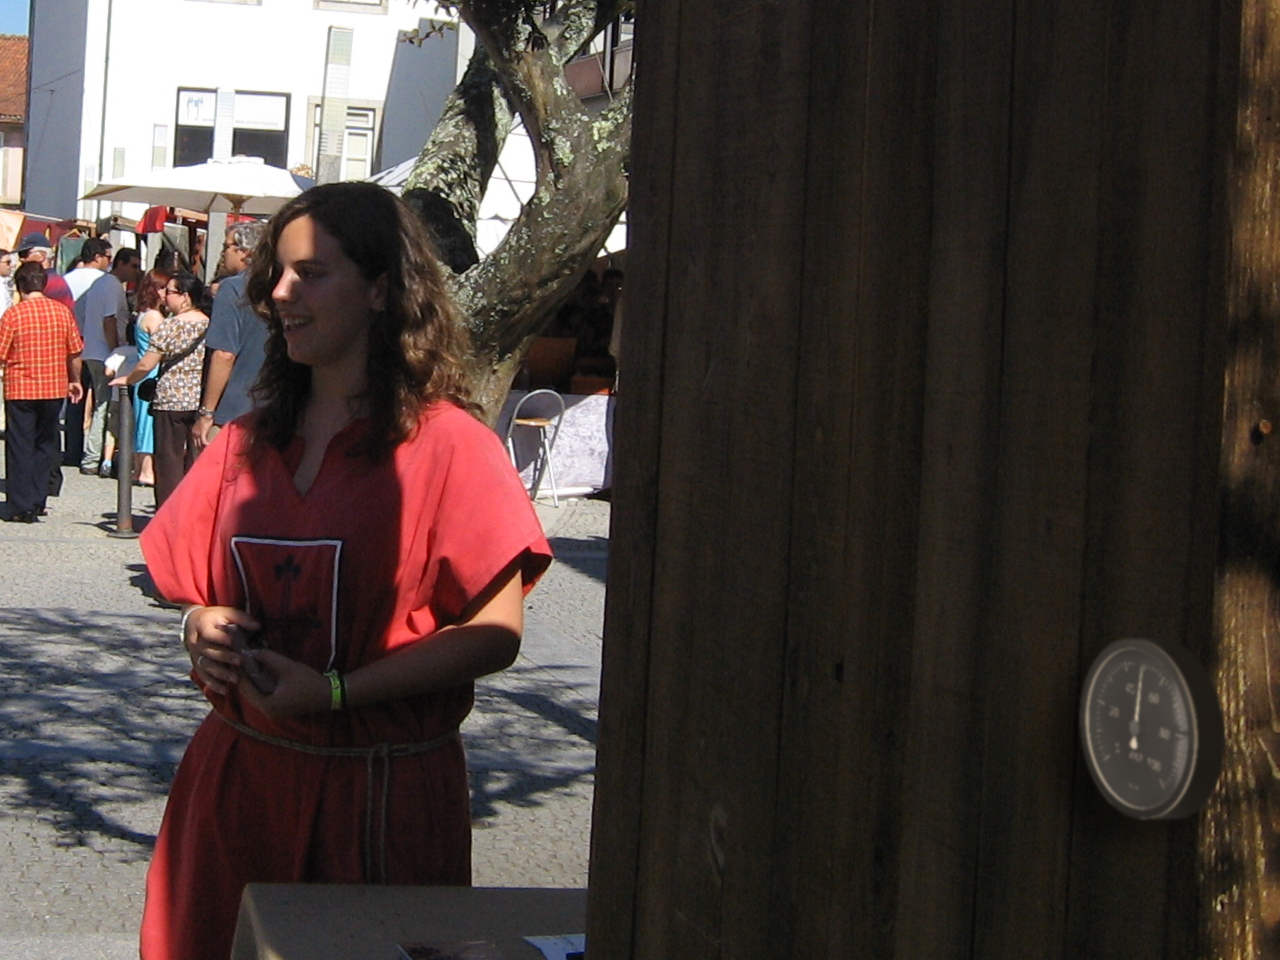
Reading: 50,bar
